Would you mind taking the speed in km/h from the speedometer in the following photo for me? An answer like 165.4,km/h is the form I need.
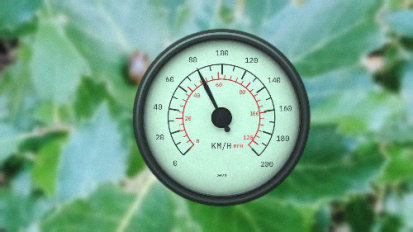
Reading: 80,km/h
